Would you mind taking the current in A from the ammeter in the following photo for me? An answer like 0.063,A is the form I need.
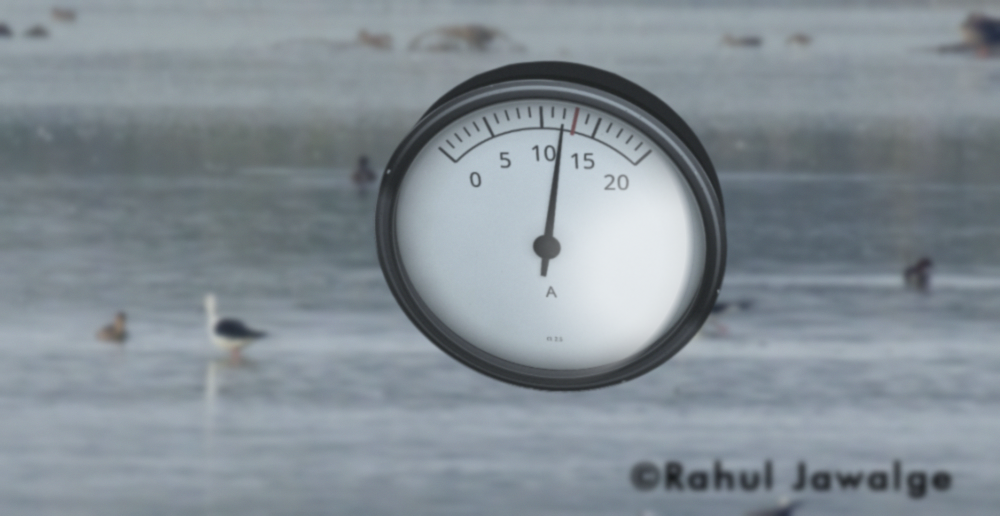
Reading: 12,A
